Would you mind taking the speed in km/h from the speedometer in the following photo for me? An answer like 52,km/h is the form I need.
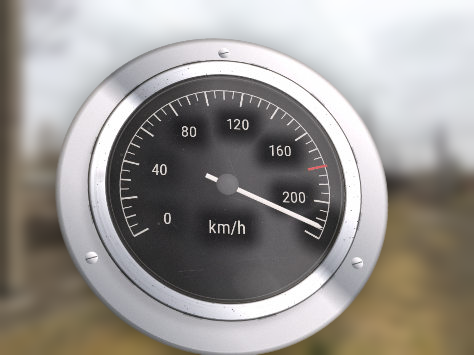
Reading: 215,km/h
